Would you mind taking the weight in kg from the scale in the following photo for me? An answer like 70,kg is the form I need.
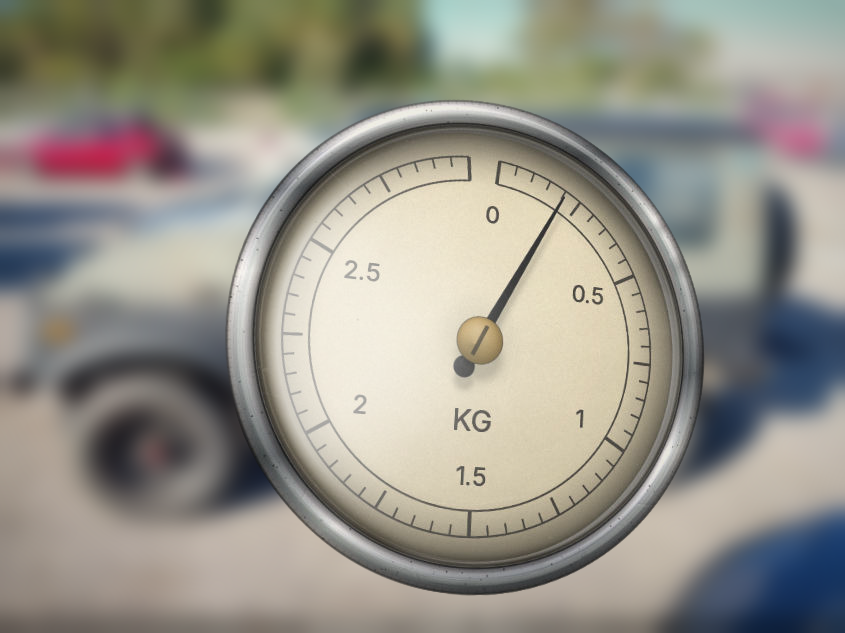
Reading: 0.2,kg
